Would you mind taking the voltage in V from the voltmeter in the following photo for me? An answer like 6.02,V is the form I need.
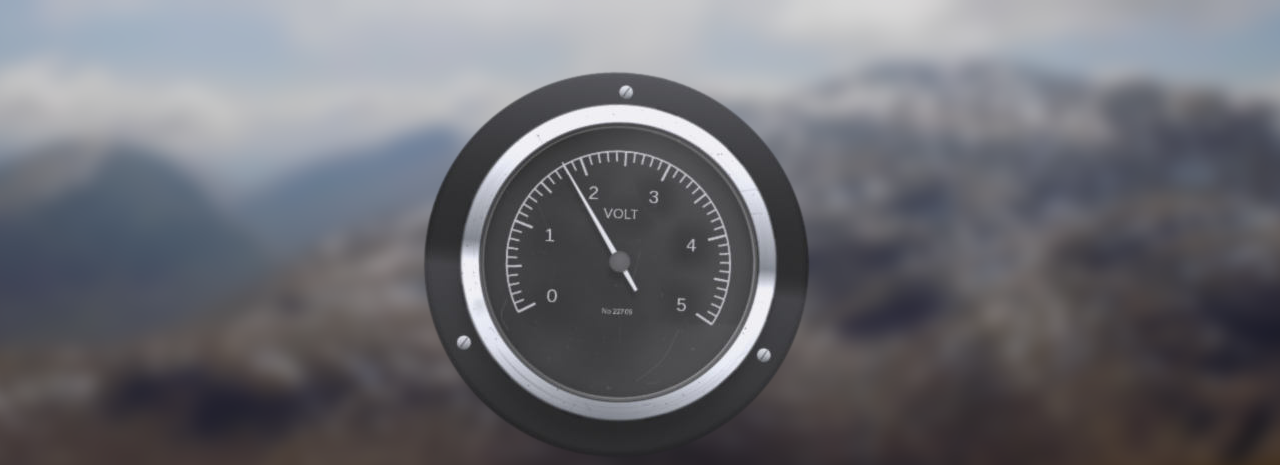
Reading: 1.8,V
